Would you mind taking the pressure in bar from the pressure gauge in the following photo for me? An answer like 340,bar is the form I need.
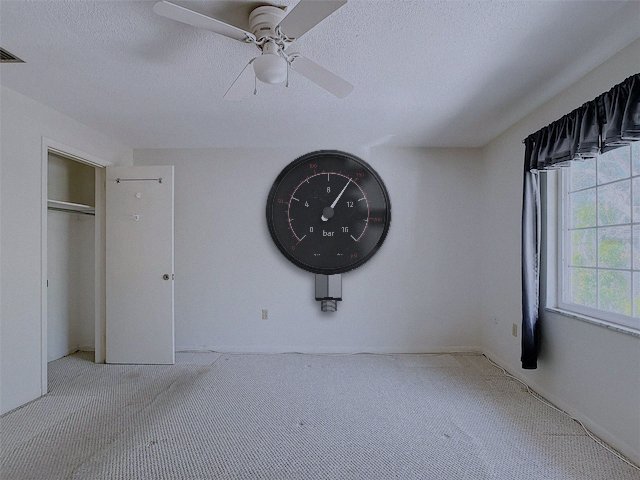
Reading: 10,bar
